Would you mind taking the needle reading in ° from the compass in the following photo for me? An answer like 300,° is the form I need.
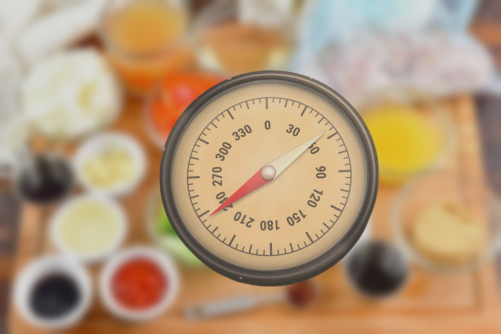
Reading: 235,°
